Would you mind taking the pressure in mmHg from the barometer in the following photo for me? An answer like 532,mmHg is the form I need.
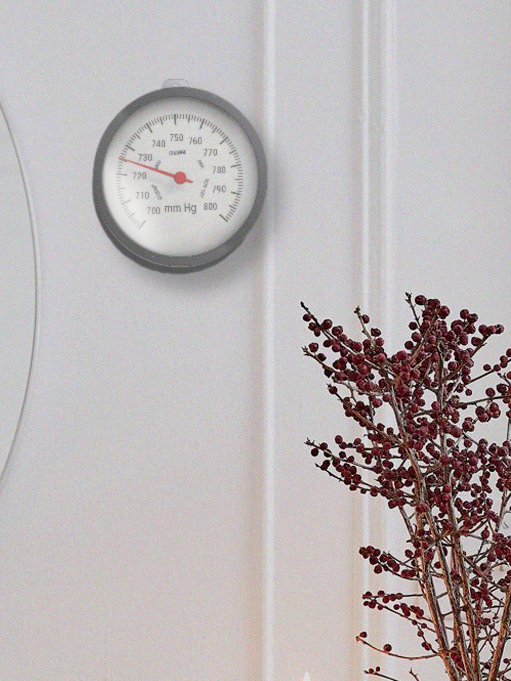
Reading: 725,mmHg
